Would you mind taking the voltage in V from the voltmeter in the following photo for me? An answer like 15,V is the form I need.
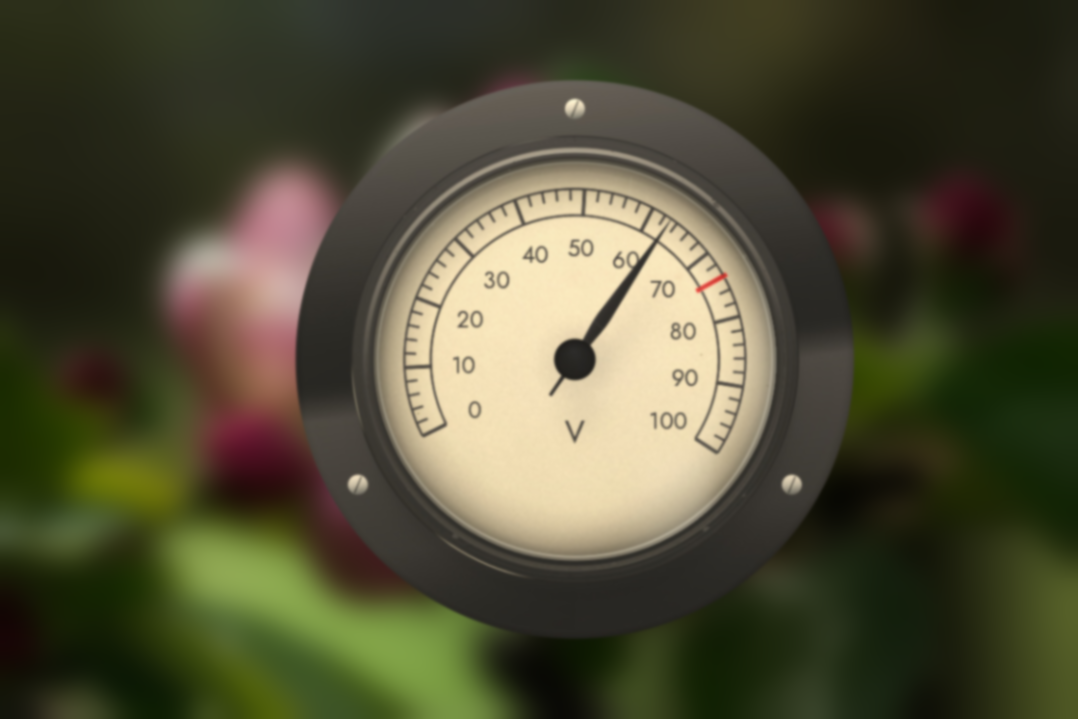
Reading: 63,V
